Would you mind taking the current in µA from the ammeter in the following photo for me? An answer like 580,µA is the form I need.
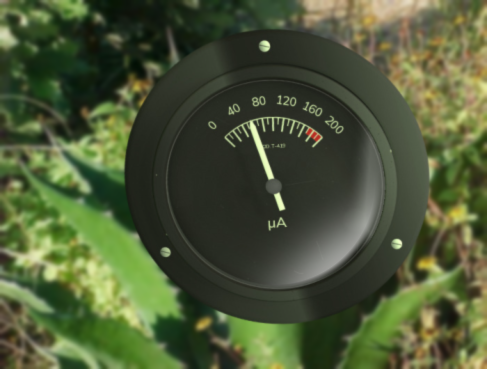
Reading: 60,µA
